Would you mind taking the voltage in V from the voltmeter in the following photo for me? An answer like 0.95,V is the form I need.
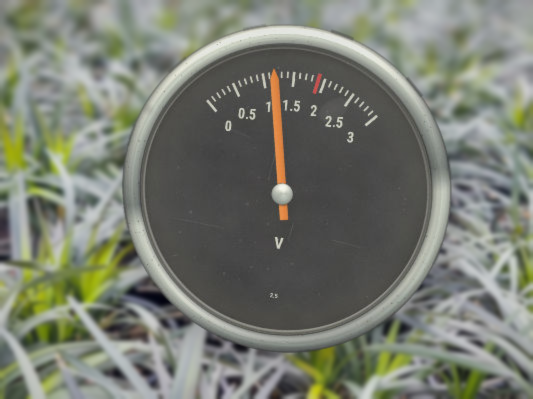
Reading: 1.2,V
